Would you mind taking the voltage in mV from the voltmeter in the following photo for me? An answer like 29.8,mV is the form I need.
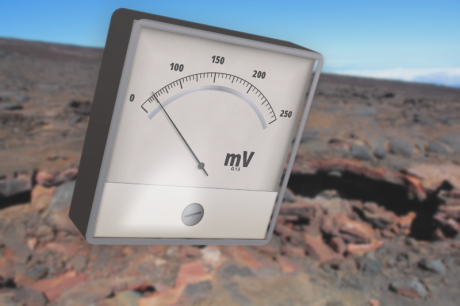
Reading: 50,mV
